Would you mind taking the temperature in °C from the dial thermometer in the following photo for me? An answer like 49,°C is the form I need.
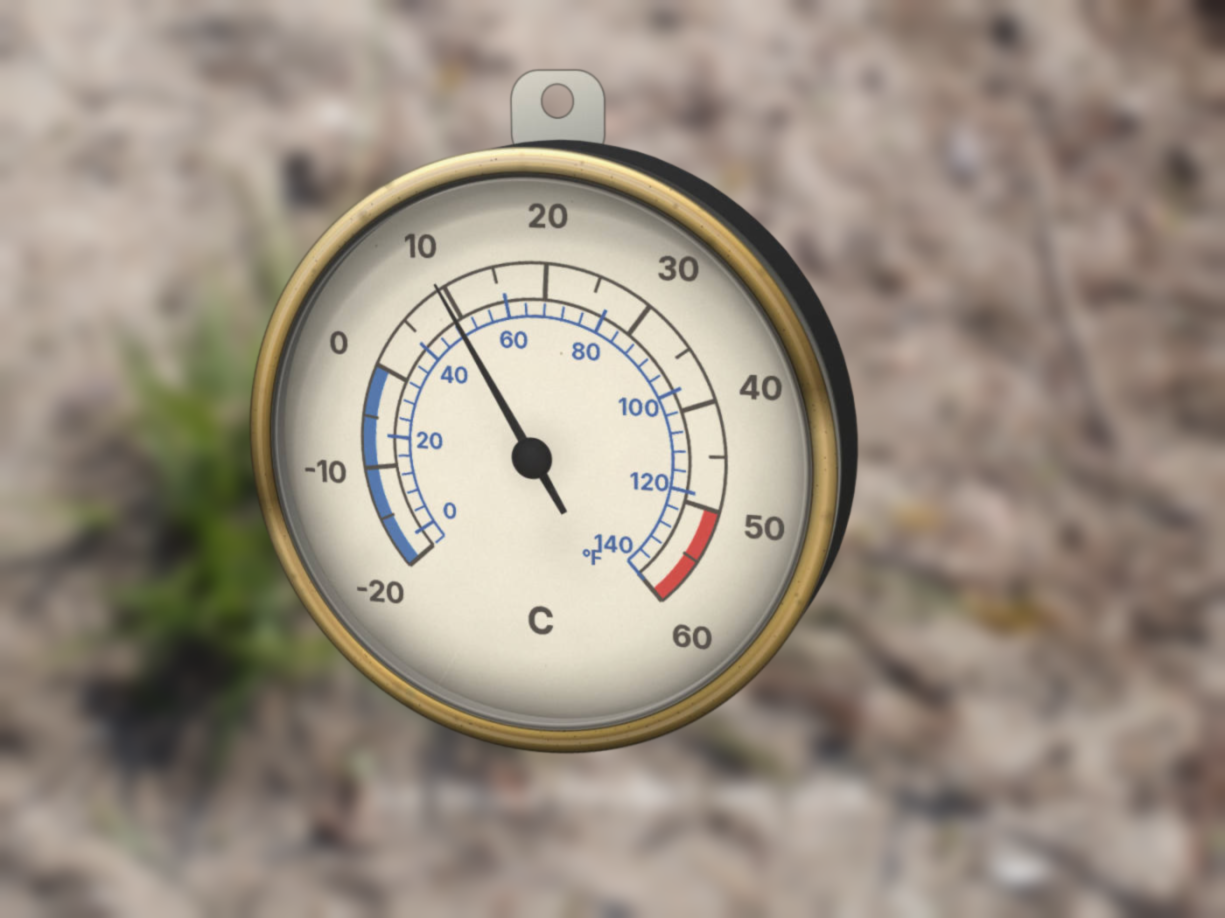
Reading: 10,°C
